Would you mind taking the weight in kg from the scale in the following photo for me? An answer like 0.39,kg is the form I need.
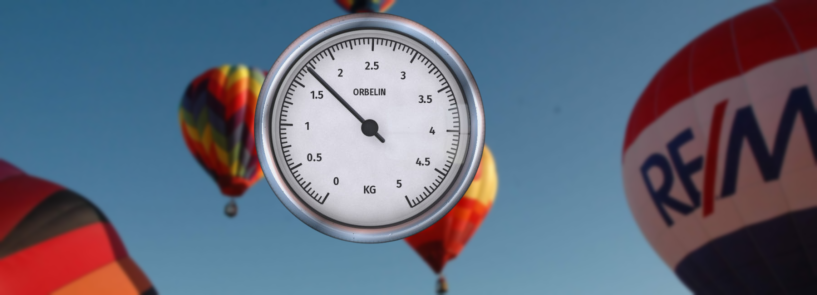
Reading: 1.7,kg
